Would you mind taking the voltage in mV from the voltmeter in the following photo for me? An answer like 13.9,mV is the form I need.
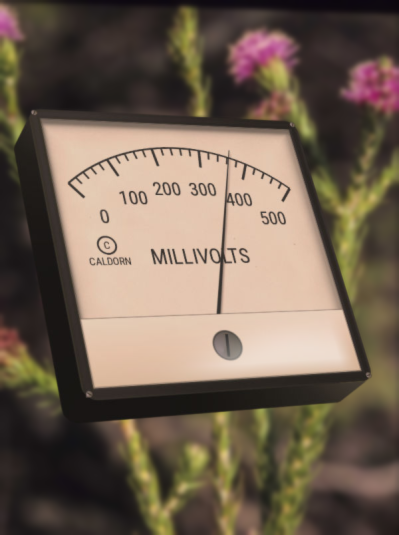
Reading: 360,mV
